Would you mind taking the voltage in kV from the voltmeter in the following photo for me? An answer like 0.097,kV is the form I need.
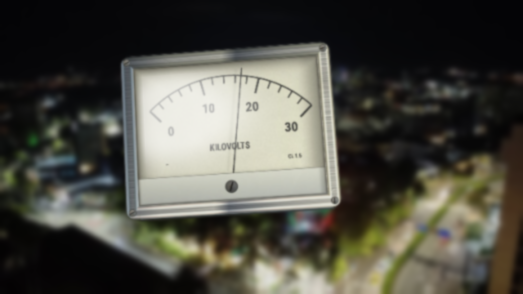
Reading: 17,kV
